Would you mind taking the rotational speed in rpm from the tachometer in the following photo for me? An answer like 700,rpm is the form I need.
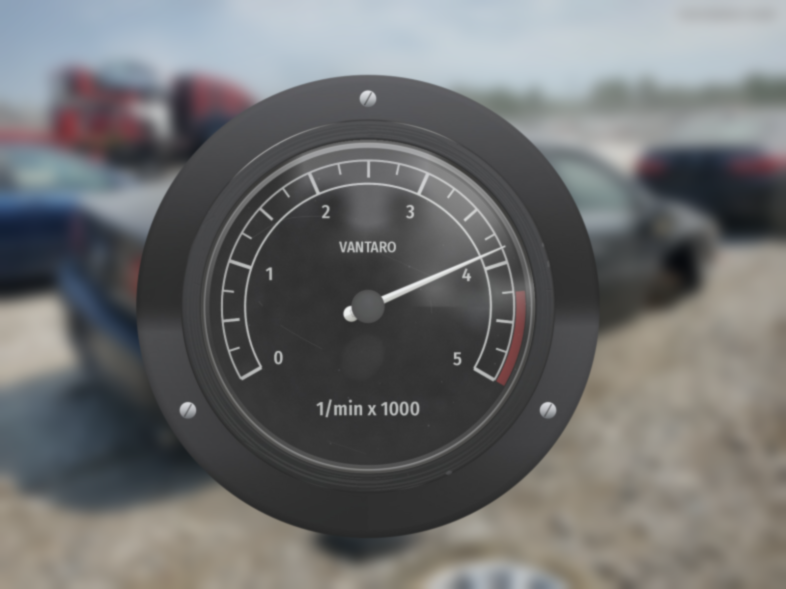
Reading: 3875,rpm
